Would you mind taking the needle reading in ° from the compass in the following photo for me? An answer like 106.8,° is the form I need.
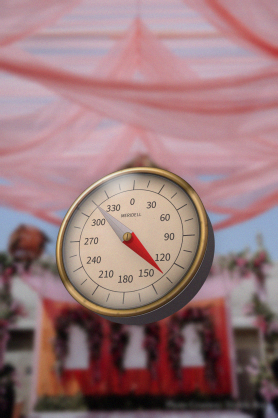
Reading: 135,°
